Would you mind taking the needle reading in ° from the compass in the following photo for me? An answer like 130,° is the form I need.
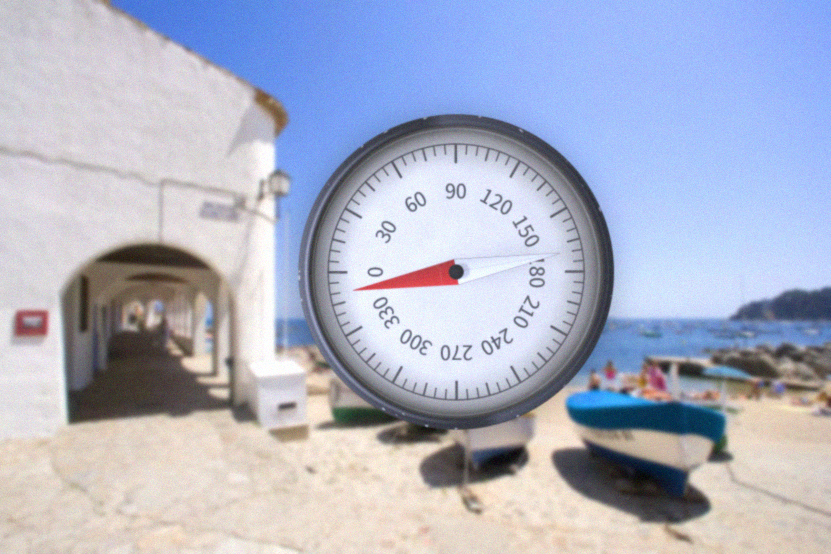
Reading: 350,°
